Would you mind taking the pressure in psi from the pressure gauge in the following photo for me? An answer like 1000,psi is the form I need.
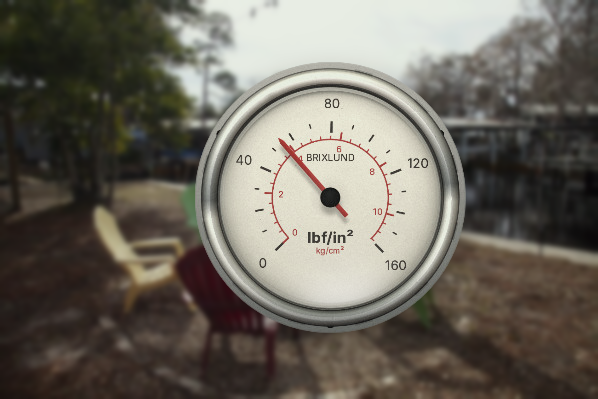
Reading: 55,psi
